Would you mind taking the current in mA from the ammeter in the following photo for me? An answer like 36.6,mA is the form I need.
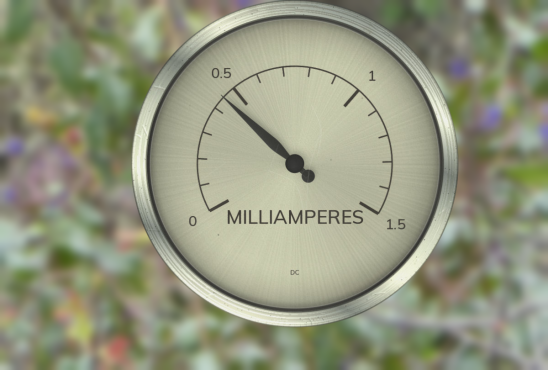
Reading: 0.45,mA
